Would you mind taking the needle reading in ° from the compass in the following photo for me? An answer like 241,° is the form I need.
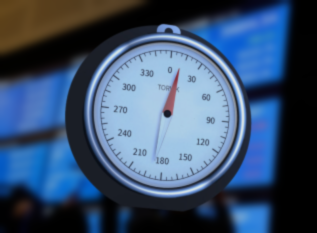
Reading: 10,°
